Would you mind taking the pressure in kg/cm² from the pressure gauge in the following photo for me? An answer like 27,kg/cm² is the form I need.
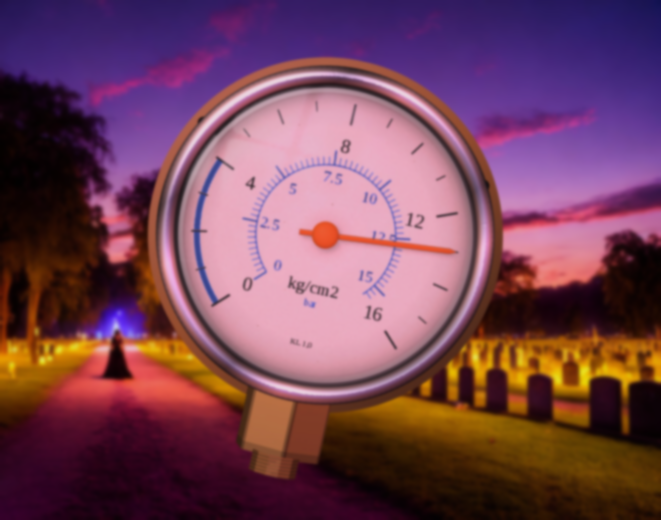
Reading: 13,kg/cm²
